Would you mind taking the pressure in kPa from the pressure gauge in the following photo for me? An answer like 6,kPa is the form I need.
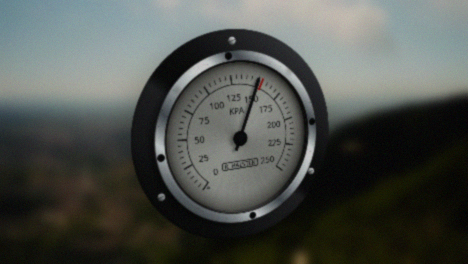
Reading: 150,kPa
